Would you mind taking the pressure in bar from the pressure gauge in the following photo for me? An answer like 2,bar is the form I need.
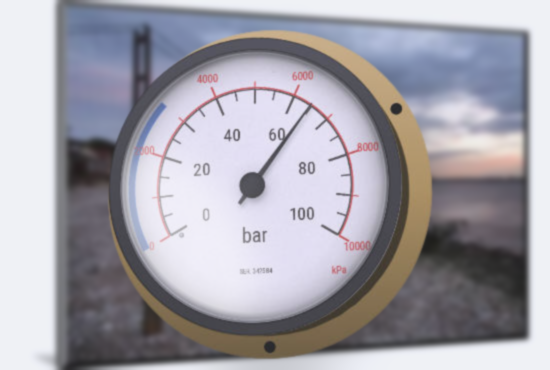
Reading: 65,bar
